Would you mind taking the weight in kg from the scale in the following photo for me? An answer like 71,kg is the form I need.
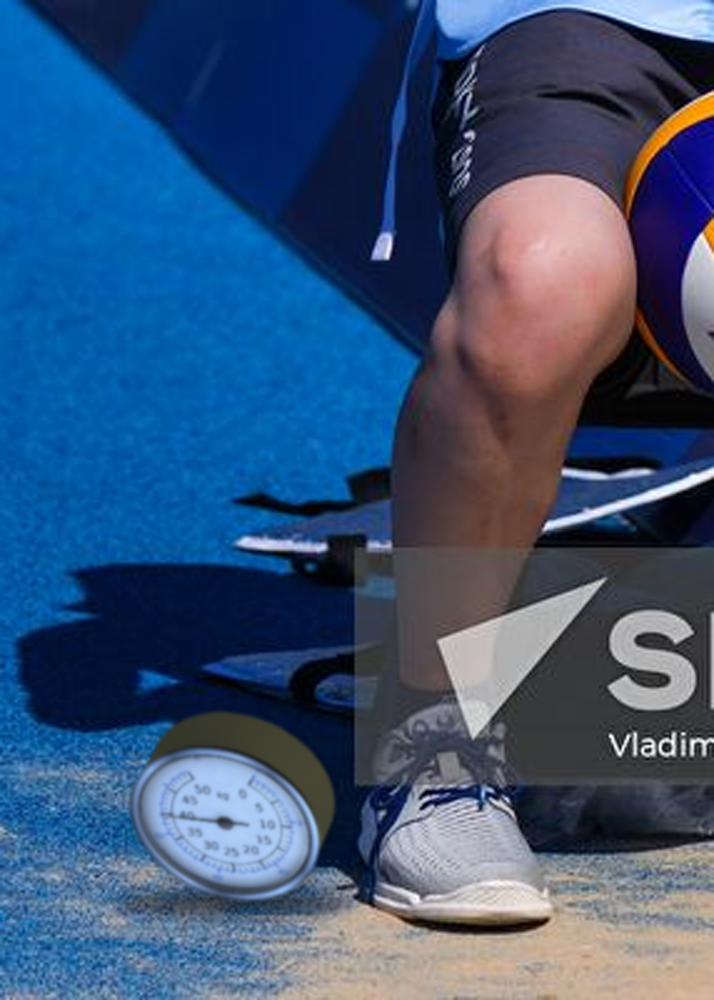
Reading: 40,kg
